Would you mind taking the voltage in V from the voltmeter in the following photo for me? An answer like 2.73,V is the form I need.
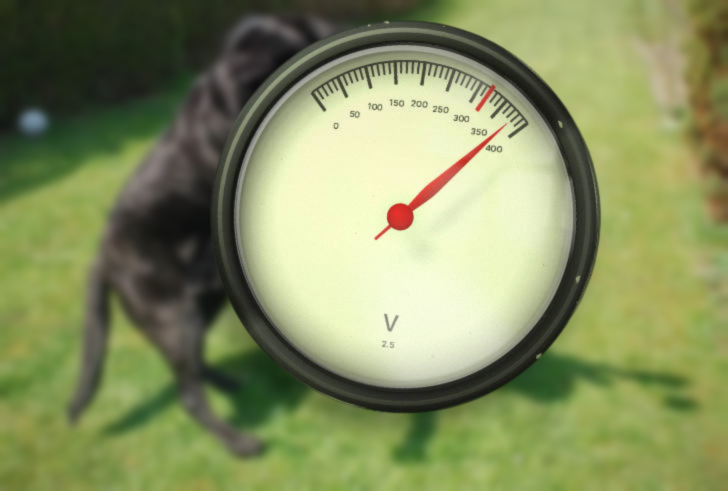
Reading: 380,V
